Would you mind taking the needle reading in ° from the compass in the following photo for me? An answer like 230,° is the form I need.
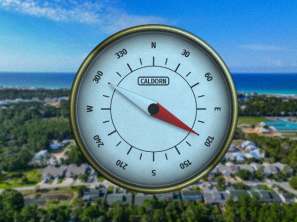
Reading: 120,°
